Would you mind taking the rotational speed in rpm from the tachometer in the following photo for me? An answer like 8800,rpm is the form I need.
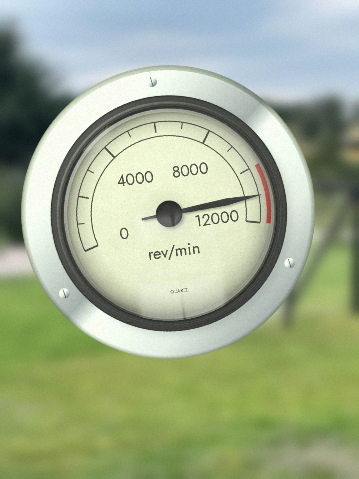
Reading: 11000,rpm
